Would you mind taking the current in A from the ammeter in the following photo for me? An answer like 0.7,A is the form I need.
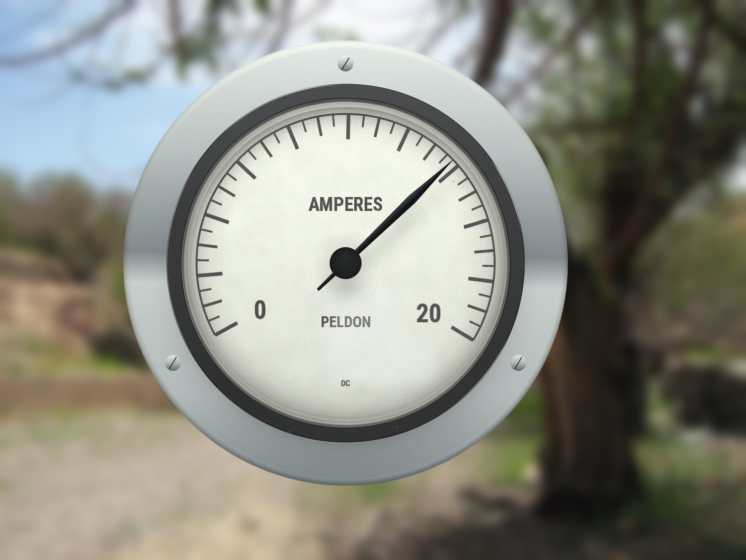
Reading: 13.75,A
